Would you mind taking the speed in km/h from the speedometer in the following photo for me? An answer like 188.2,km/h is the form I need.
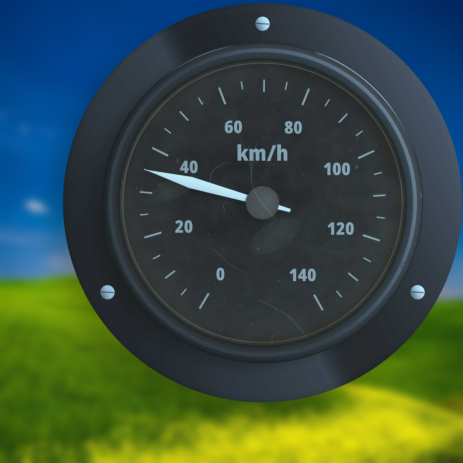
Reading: 35,km/h
